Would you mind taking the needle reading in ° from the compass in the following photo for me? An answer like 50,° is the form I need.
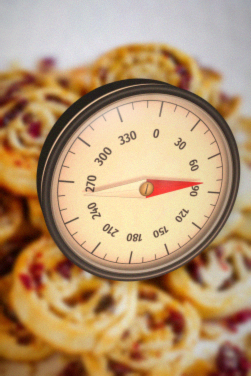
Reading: 80,°
